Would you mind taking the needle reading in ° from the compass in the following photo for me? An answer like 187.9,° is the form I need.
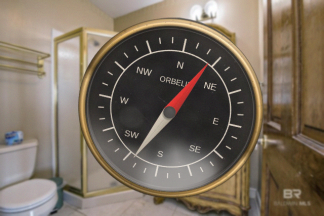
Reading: 25,°
